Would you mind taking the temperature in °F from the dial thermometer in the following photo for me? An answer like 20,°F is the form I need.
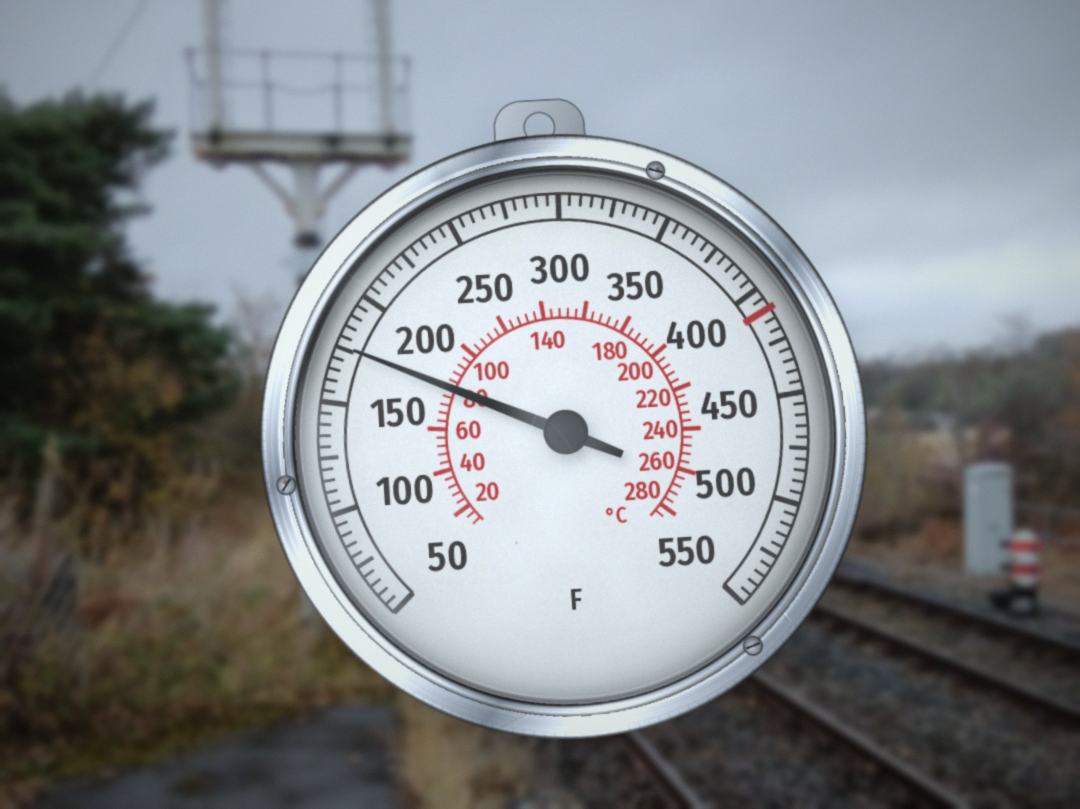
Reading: 175,°F
